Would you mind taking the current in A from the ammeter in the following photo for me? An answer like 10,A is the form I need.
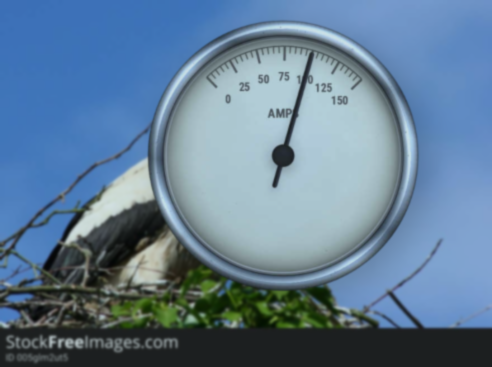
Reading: 100,A
